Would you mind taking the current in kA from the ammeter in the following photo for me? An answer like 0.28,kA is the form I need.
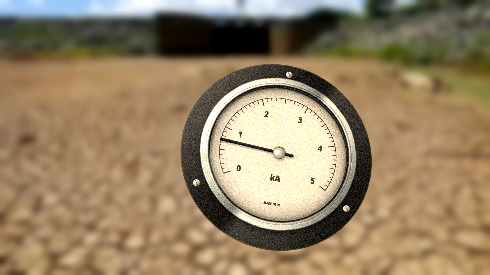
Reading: 0.7,kA
